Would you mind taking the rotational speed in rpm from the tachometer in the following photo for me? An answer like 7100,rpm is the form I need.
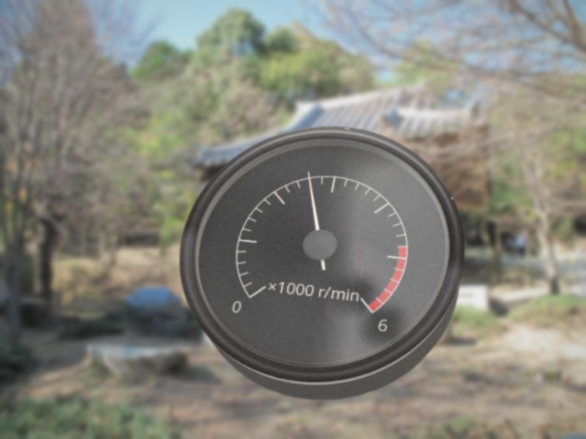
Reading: 2600,rpm
